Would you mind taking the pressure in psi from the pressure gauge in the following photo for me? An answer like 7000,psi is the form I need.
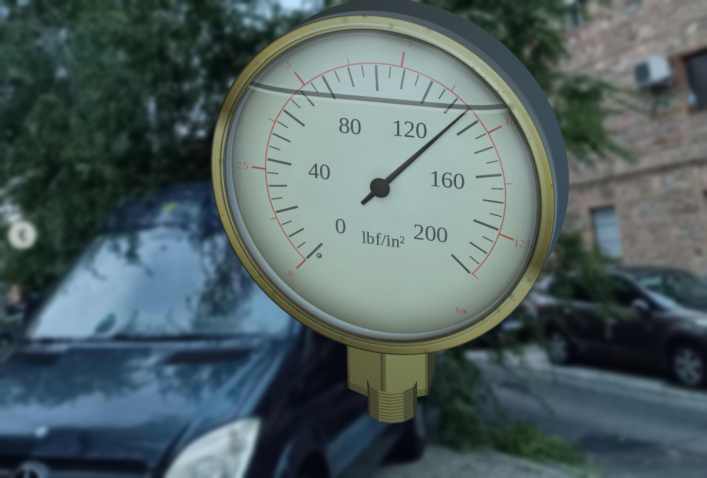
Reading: 135,psi
